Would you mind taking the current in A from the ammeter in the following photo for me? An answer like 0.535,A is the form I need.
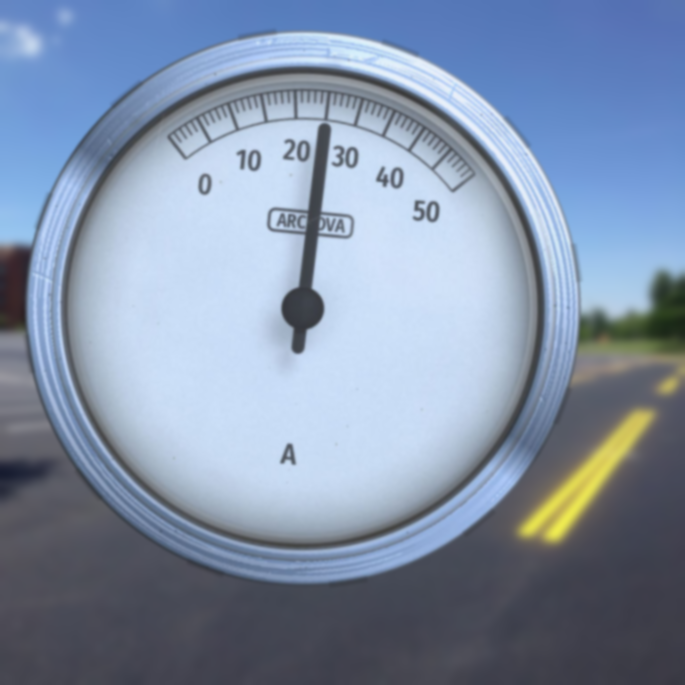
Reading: 25,A
